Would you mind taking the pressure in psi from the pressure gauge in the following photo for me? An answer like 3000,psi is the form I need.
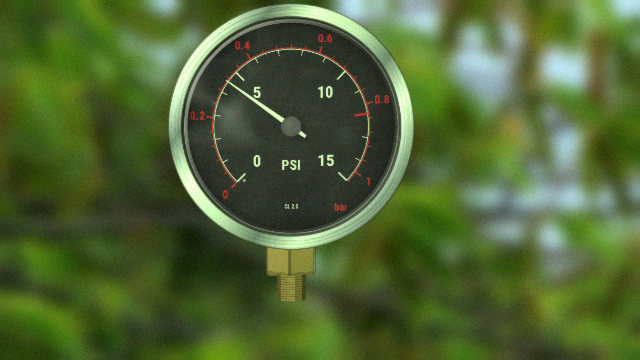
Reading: 4.5,psi
